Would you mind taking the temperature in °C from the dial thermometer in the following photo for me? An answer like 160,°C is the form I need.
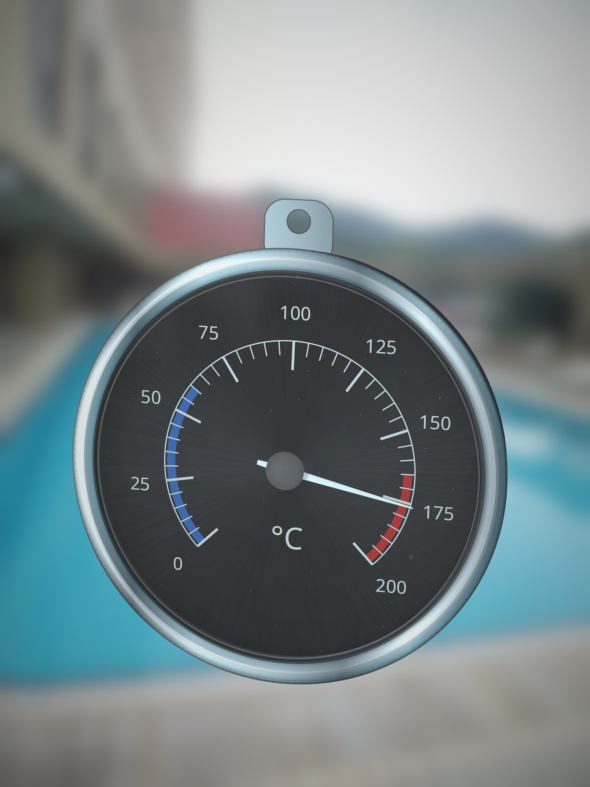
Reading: 175,°C
